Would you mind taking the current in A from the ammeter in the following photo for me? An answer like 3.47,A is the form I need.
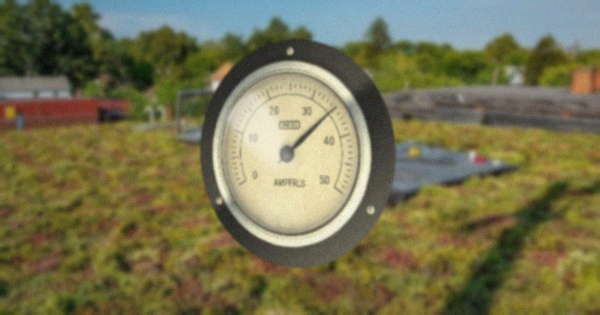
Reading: 35,A
